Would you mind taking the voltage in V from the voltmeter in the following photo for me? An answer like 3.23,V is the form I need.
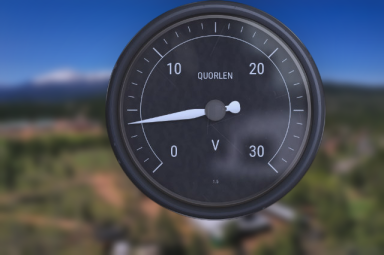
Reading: 4,V
